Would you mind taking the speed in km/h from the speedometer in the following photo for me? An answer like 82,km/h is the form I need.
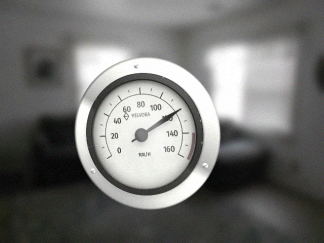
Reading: 120,km/h
